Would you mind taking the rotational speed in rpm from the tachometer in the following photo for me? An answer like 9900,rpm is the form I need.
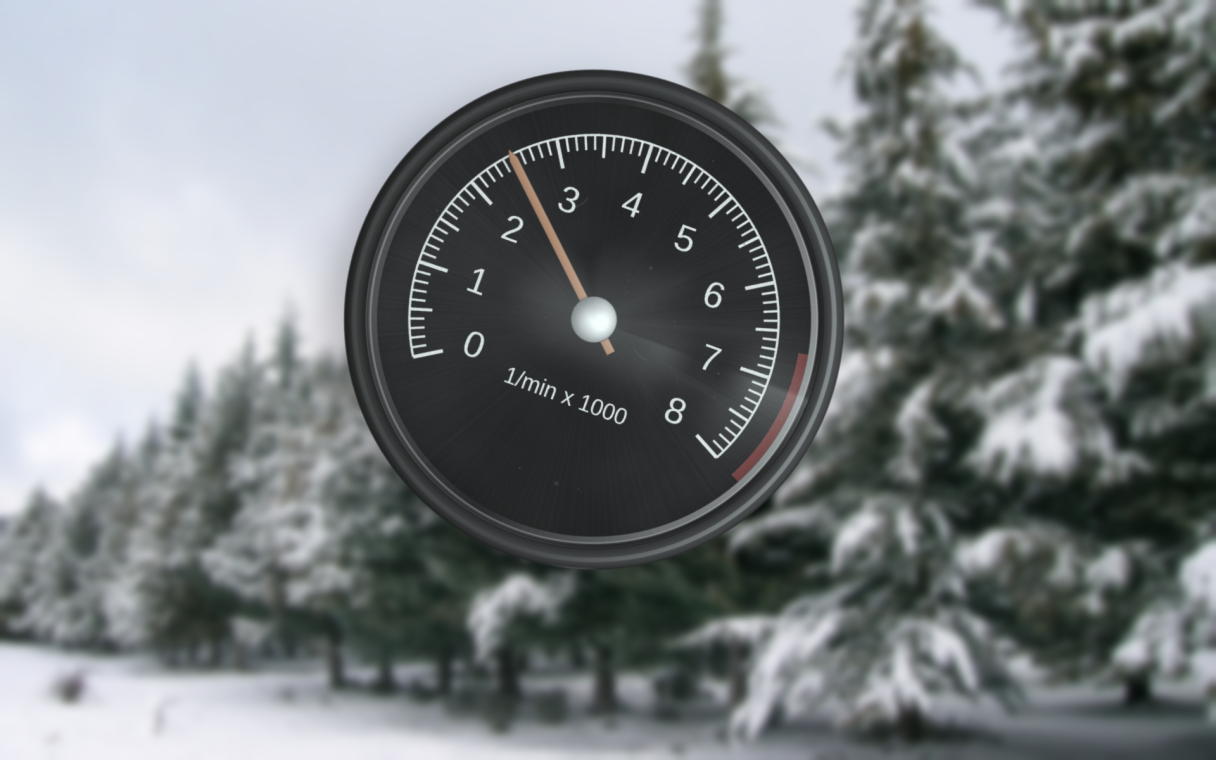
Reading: 2500,rpm
